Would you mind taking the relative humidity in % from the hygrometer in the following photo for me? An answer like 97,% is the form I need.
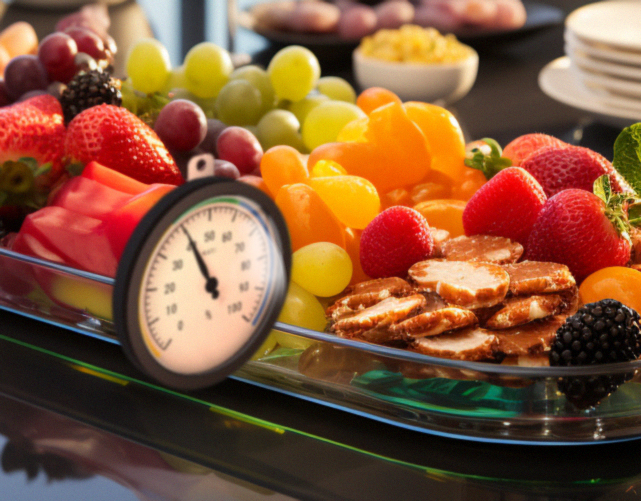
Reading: 40,%
